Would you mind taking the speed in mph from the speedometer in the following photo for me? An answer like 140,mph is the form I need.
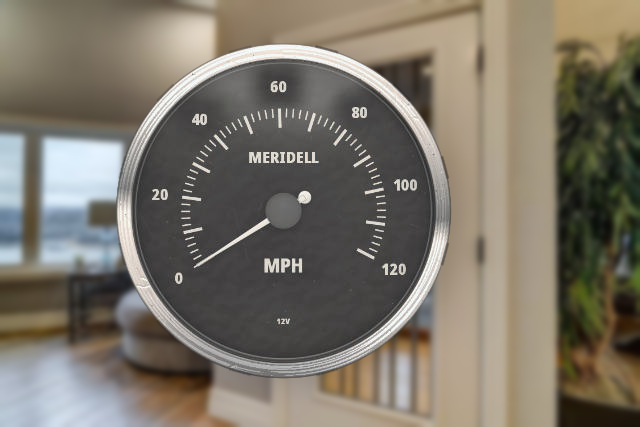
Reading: 0,mph
